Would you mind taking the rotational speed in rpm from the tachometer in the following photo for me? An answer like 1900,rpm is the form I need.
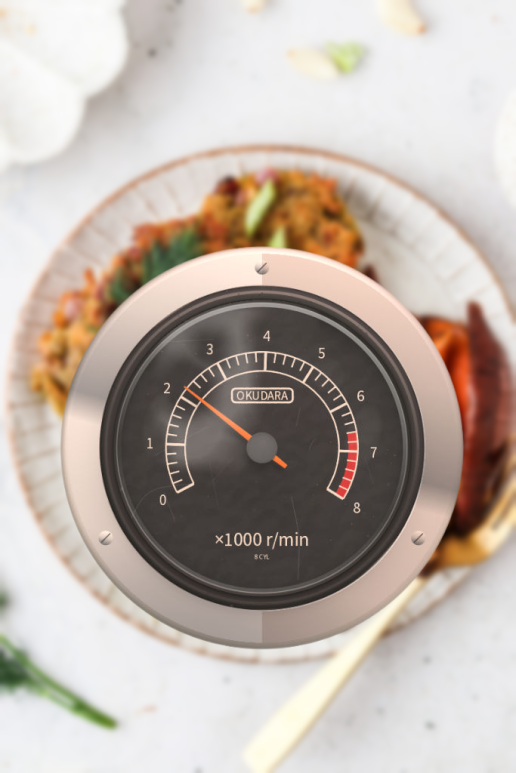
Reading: 2200,rpm
